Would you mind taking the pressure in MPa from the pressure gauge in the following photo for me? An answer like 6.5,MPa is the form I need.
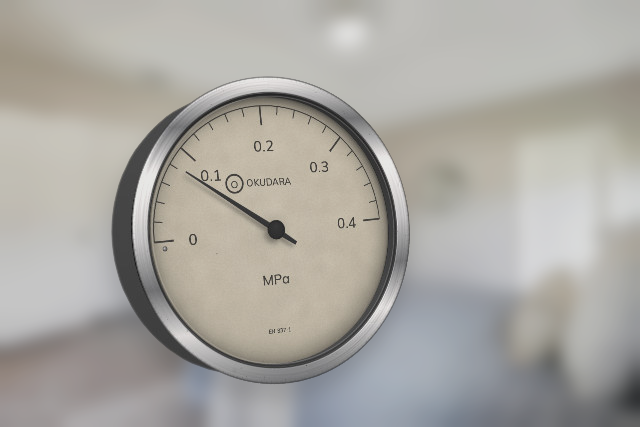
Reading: 0.08,MPa
